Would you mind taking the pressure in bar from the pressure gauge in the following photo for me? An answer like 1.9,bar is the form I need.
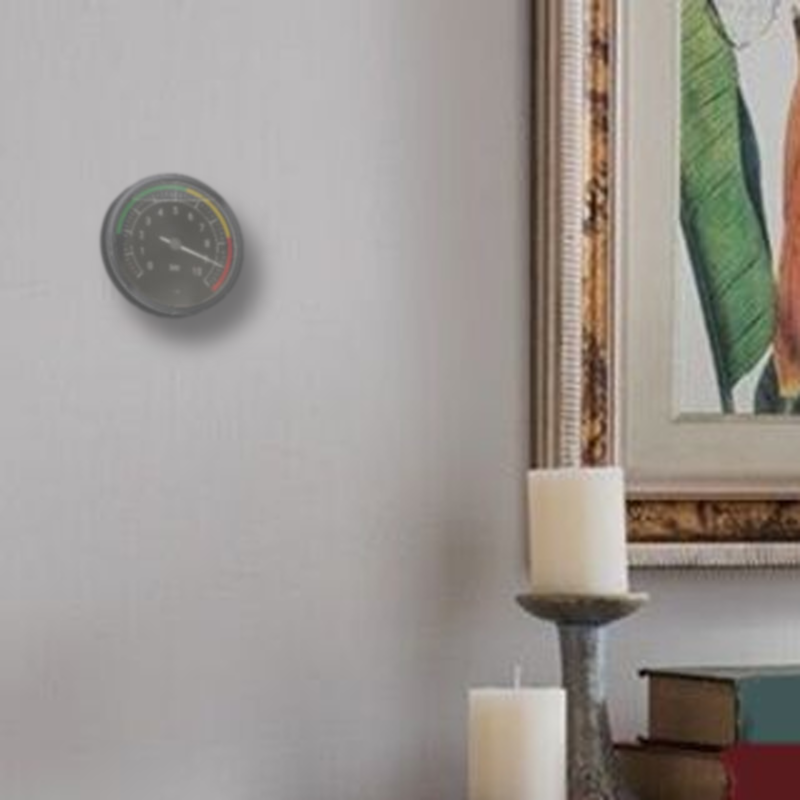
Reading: 9,bar
